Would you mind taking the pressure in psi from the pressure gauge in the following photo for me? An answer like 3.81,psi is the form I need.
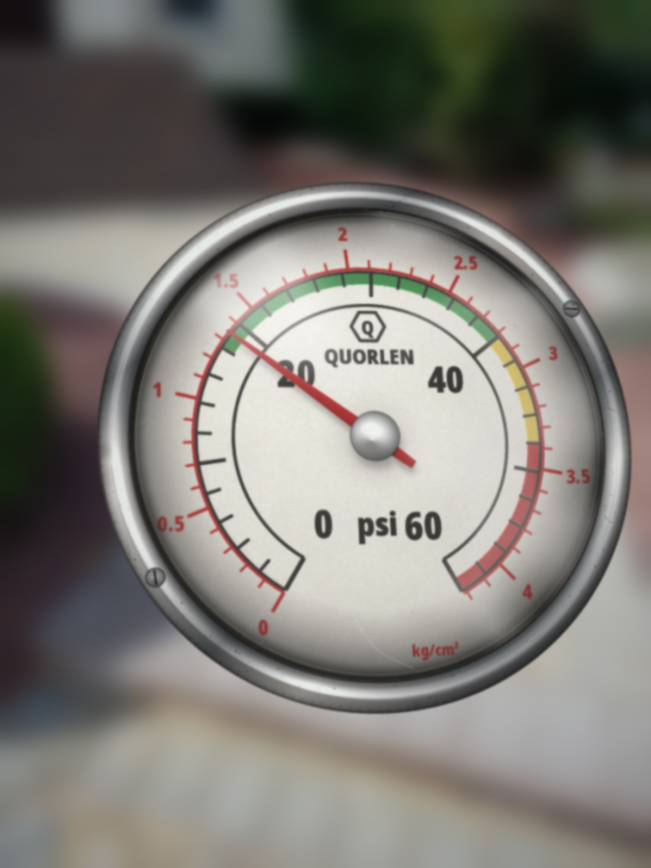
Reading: 19,psi
